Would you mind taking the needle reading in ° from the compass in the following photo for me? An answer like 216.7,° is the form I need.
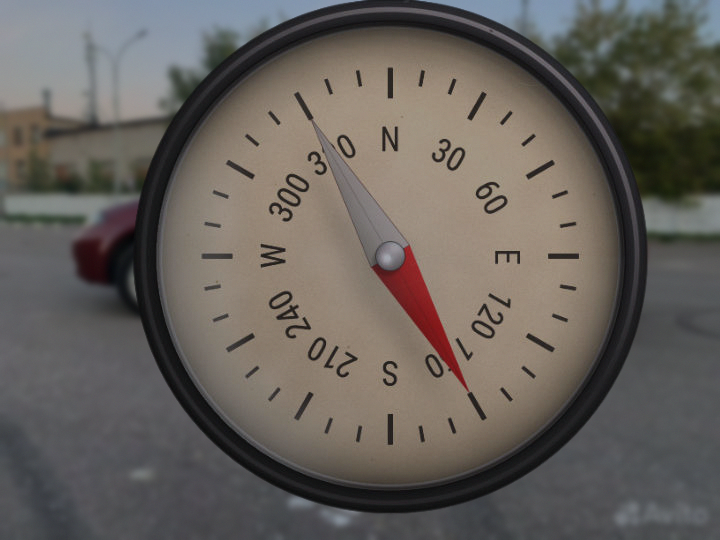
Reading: 150,°
